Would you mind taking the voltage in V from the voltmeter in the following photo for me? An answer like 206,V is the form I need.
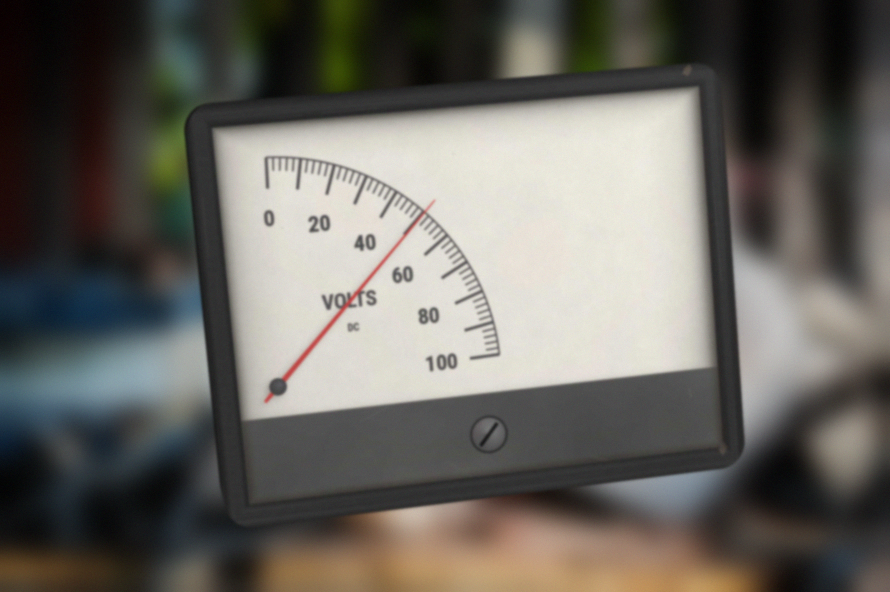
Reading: 50,V
